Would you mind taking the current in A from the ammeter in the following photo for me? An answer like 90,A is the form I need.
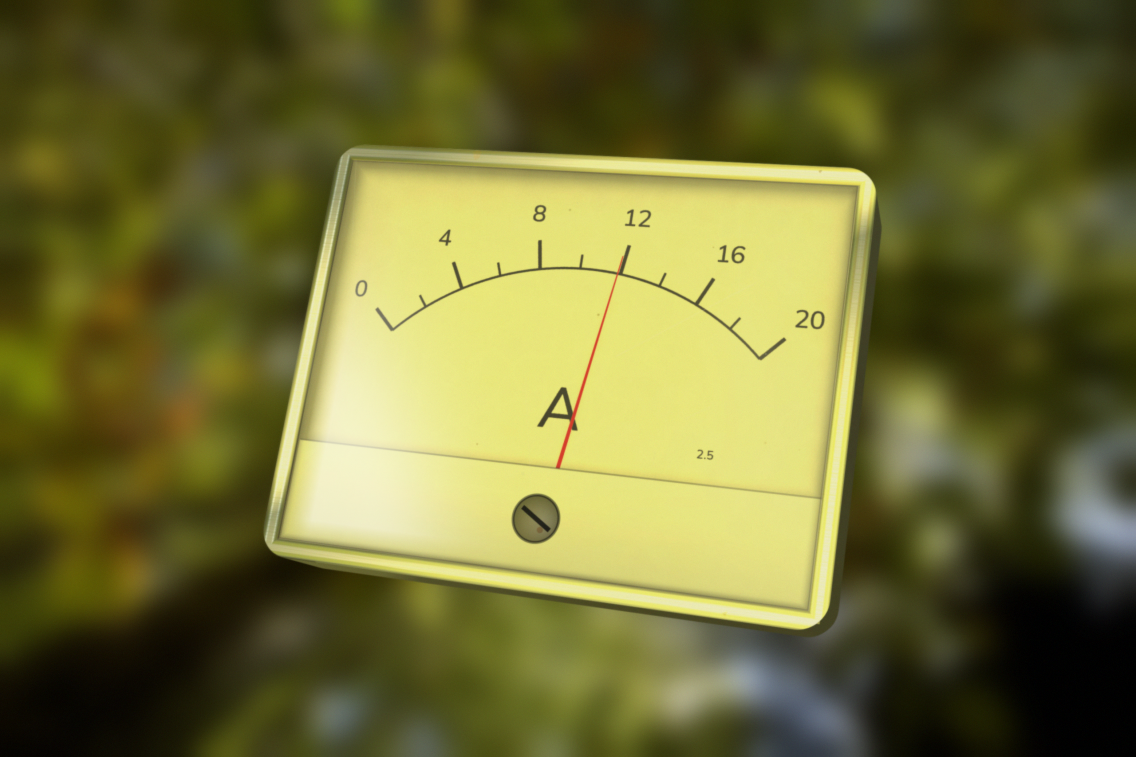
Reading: 12,A
